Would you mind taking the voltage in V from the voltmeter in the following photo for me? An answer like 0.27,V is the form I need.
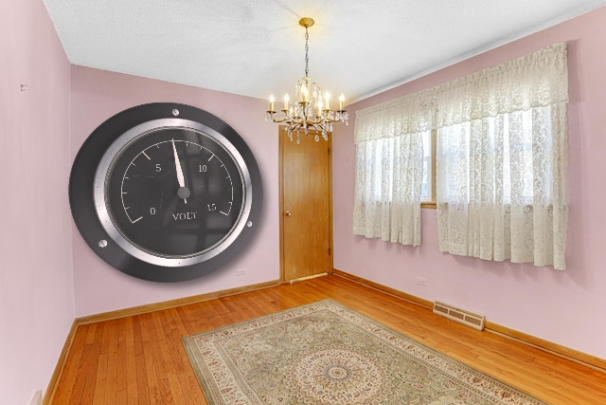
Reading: 7,V
